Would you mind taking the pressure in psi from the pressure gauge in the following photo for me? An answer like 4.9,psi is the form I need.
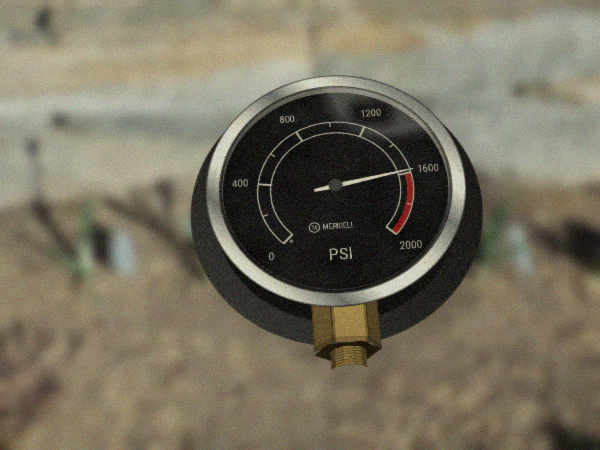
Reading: 1600,psi
